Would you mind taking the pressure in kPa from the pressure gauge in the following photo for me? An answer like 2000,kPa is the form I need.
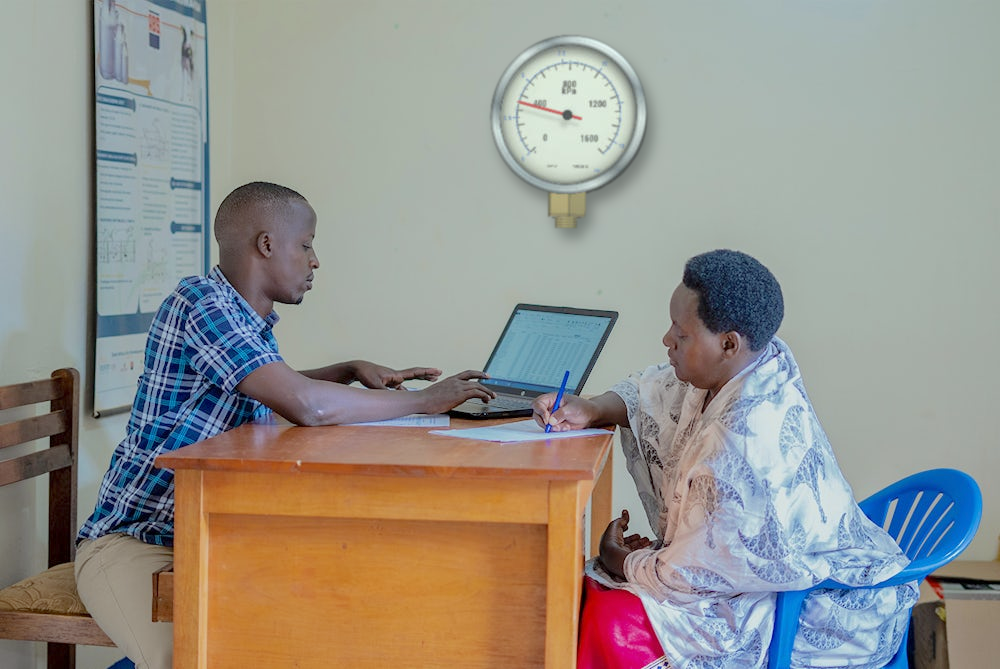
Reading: 350,kPa
